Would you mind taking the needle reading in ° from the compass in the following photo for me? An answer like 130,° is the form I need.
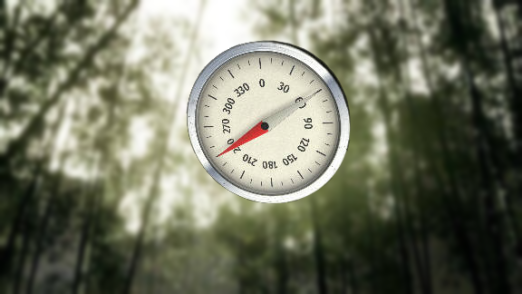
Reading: 240,°
